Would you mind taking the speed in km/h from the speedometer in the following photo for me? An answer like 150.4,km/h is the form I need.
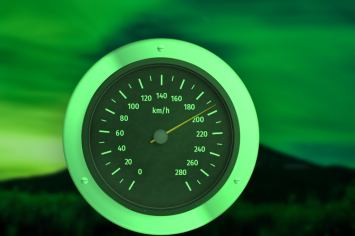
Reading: 195,km/h
